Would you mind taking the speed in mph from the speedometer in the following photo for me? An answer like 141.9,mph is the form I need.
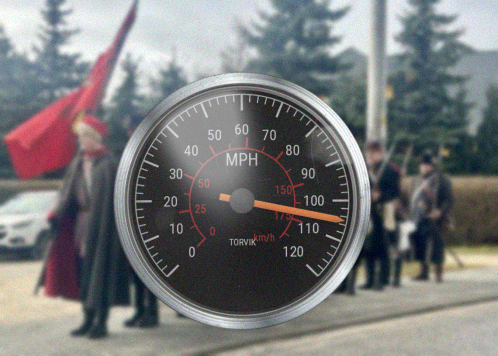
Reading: 105,mph
